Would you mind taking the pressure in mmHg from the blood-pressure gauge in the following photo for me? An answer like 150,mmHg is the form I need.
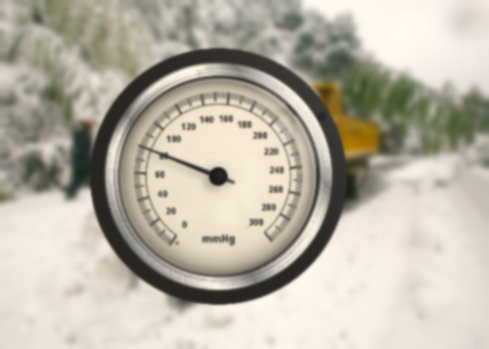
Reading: 80,mmHg
